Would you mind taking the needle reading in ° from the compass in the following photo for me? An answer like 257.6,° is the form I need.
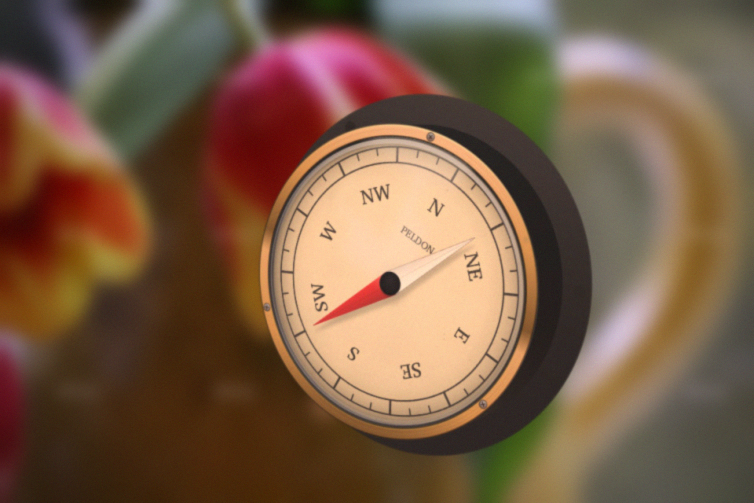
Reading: 210,°
